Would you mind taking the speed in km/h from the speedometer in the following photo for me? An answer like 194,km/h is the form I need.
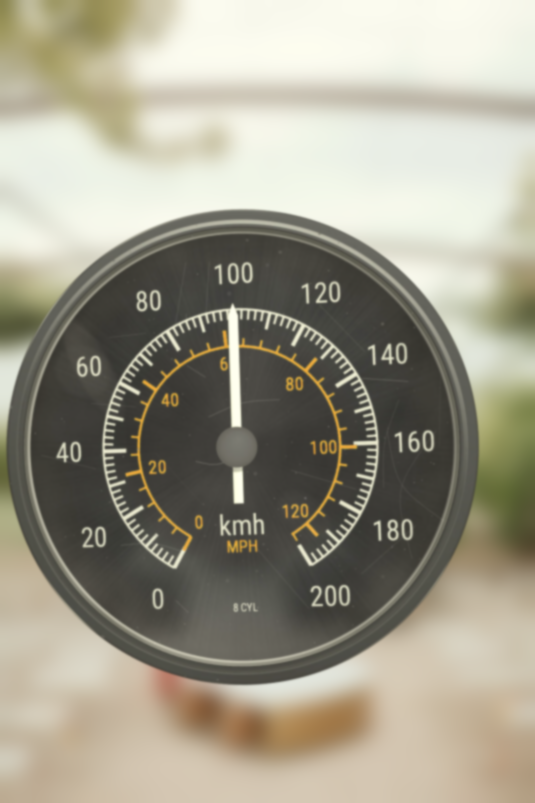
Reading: 100,km/h
